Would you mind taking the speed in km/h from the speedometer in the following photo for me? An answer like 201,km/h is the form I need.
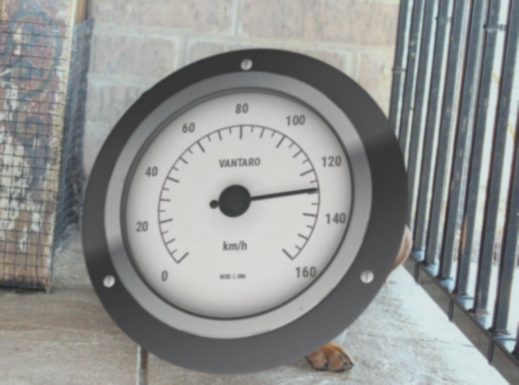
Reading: 130,km/h
